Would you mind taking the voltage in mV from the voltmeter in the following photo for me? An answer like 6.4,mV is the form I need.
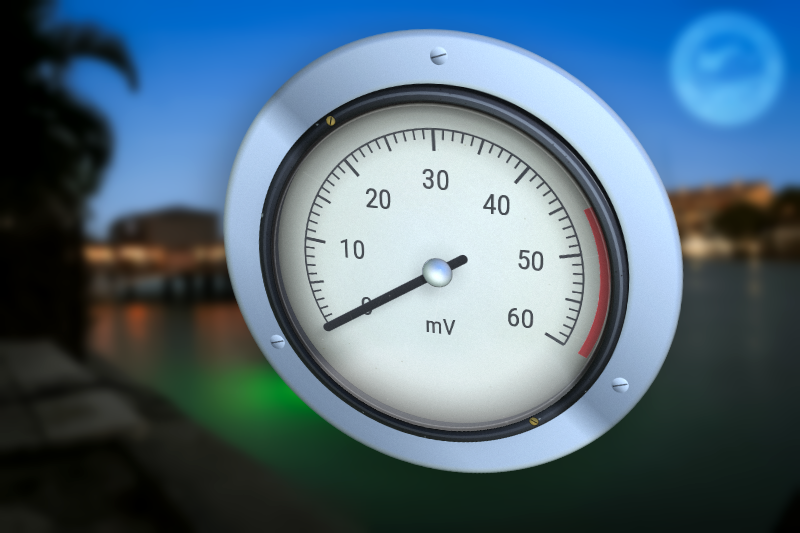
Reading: 0,mV
